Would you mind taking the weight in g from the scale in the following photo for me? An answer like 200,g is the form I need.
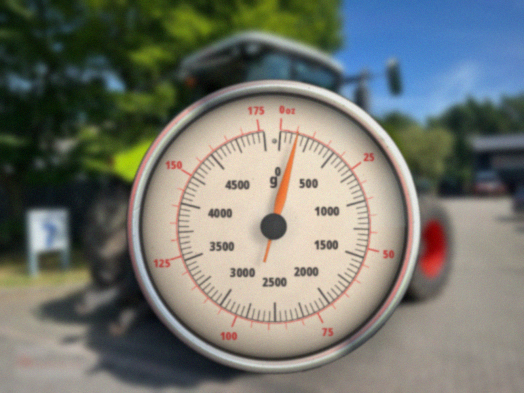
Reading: 150,g
